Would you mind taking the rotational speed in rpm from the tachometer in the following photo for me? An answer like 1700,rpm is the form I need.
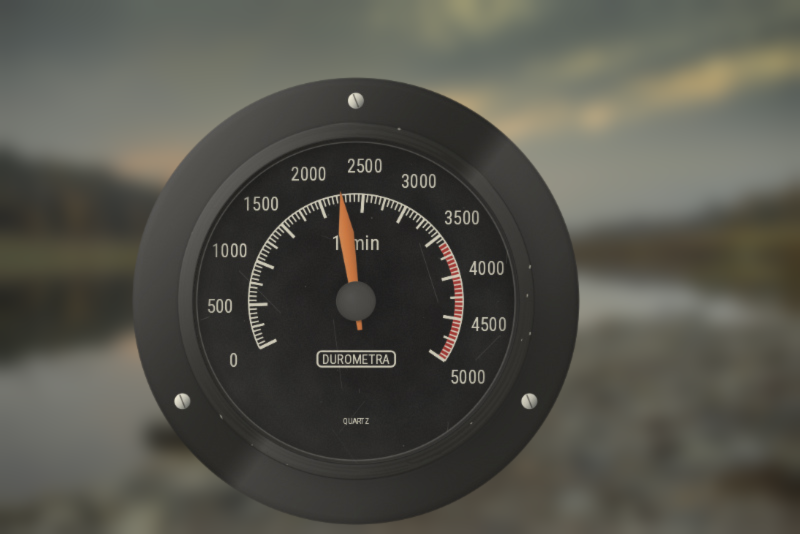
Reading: 2250,rpm
